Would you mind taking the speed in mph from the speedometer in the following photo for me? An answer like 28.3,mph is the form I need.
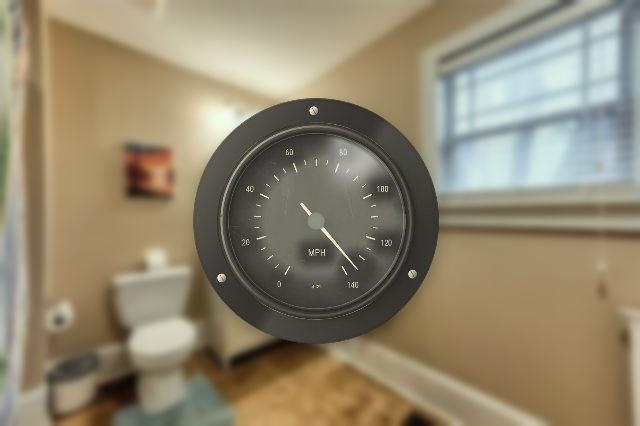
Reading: 135,mph
